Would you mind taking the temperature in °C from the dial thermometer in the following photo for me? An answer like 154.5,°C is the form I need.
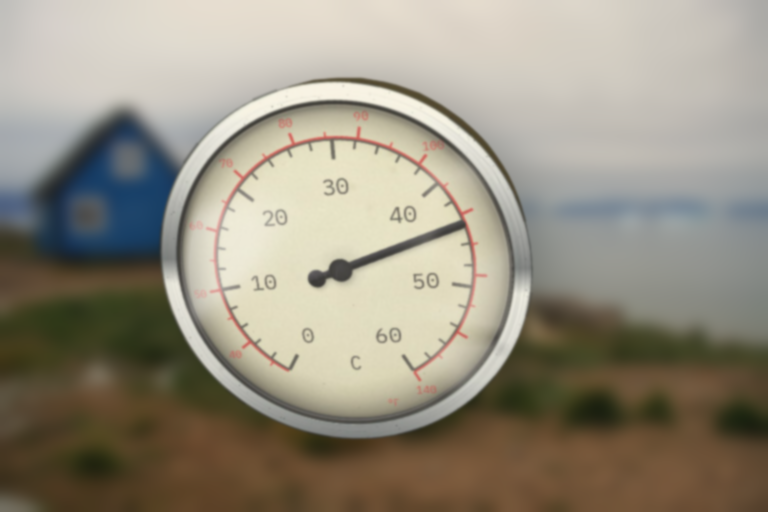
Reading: 44,°C
